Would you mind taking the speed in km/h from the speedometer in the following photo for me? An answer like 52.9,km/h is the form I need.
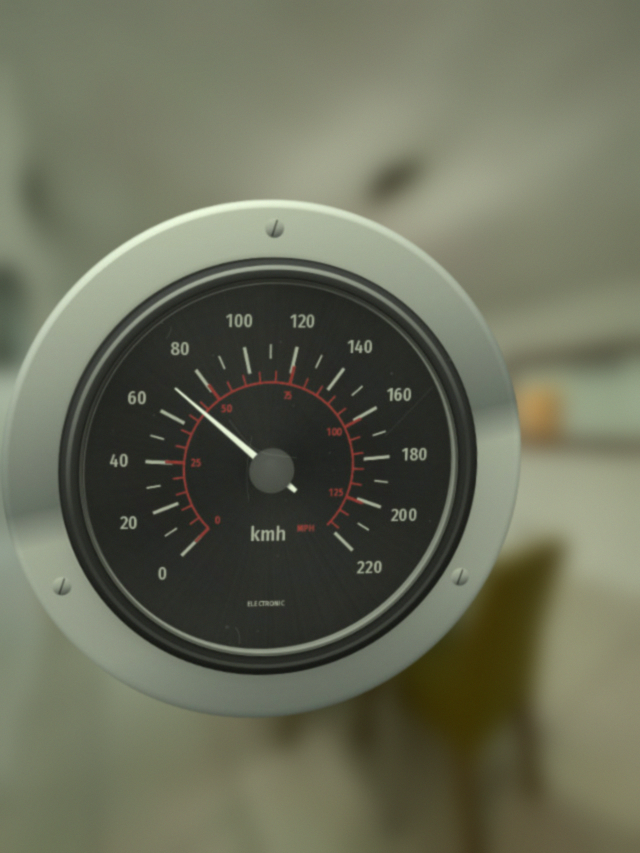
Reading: 70,km/h
